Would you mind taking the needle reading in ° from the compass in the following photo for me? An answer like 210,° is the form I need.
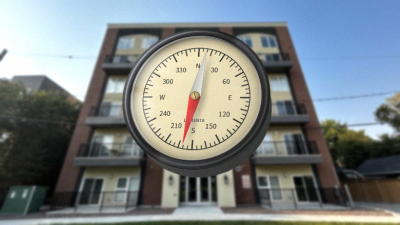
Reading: 190,°
